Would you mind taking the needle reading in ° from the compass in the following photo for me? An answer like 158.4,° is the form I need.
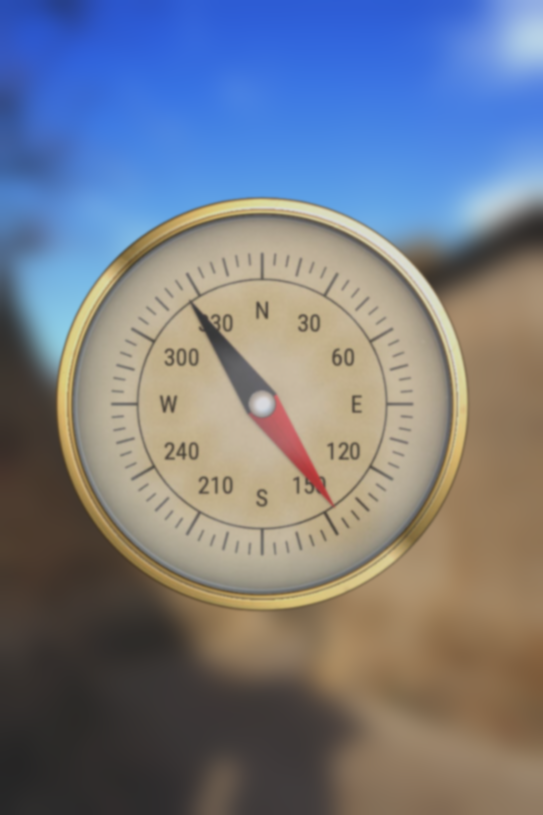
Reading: 145,°
